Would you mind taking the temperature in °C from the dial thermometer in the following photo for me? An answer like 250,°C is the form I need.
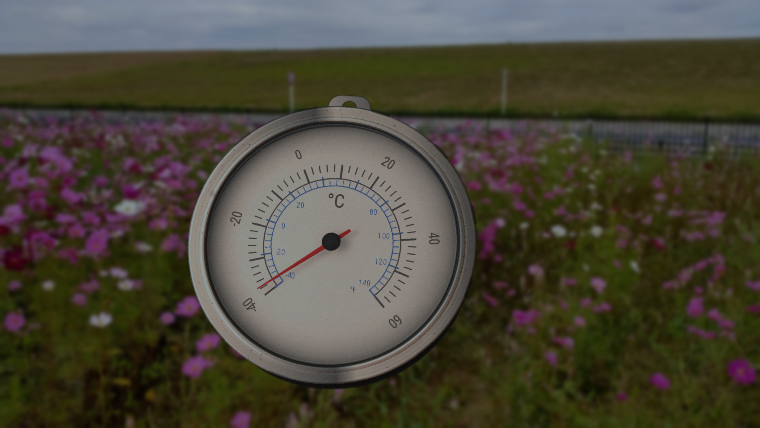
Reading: -38,°C
